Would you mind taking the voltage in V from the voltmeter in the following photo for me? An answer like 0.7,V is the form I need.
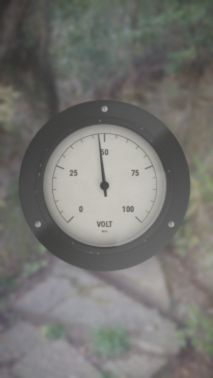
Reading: 47.5,V
